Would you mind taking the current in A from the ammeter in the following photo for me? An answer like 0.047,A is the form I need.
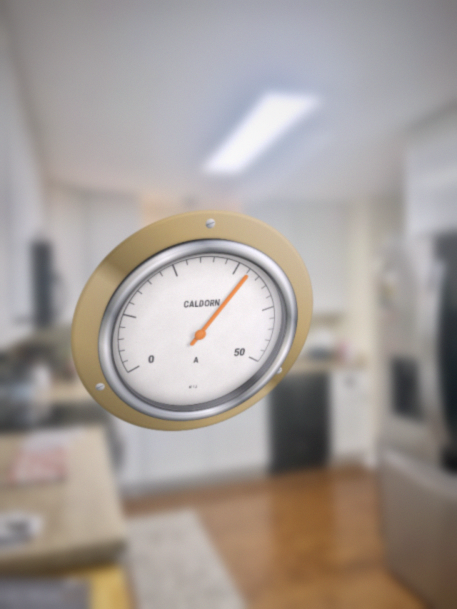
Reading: 32,A
